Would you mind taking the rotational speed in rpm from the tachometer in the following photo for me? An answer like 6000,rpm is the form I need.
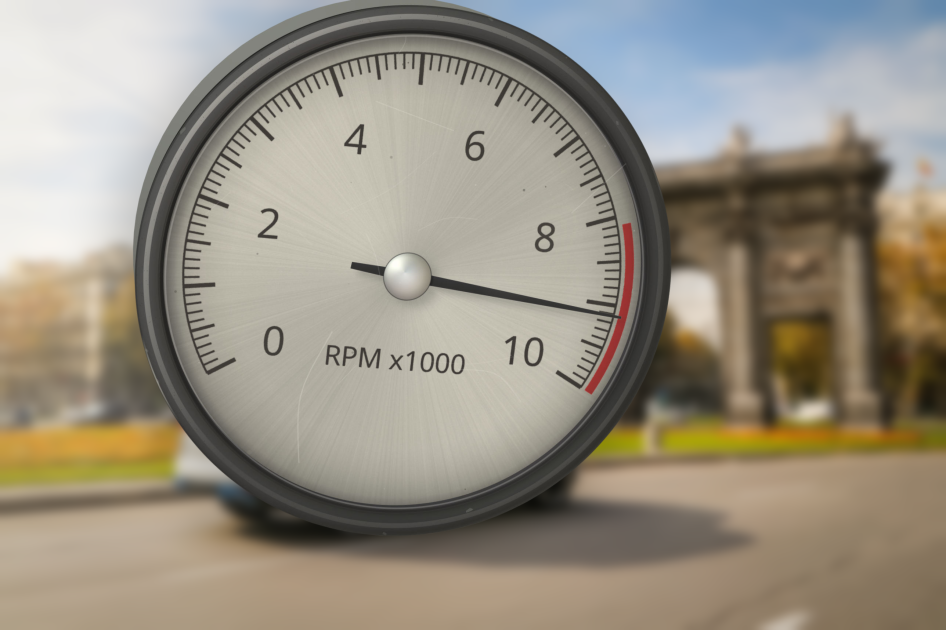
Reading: 9100,rpm
